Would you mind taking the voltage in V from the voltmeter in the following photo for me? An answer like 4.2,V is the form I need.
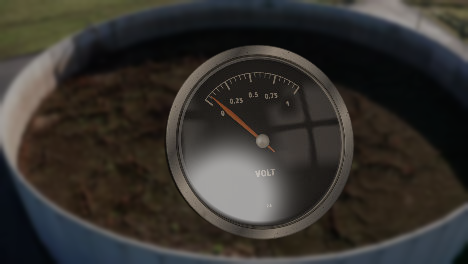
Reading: 0.05,V
